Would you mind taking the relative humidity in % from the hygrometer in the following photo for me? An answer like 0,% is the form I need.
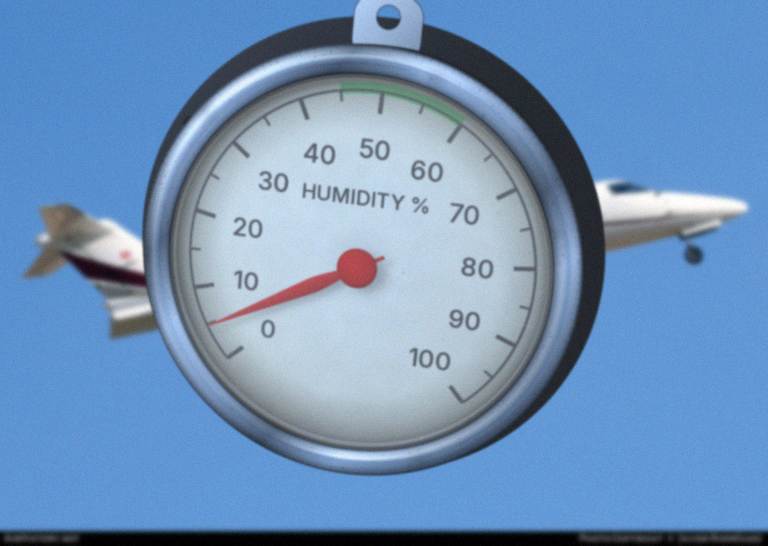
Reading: 5,%
